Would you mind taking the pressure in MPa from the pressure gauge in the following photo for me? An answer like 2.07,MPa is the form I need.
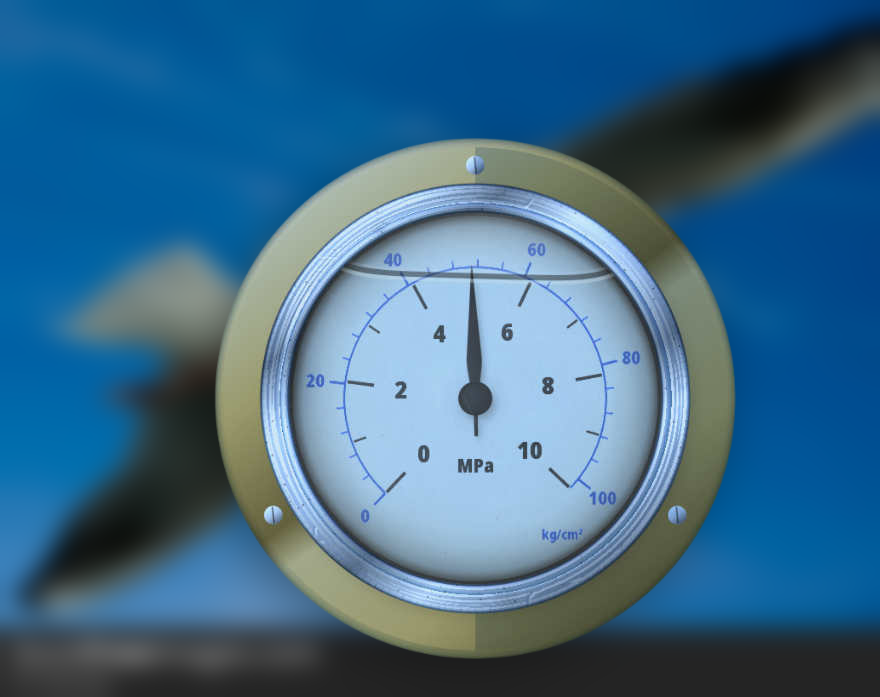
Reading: 5,MPa
